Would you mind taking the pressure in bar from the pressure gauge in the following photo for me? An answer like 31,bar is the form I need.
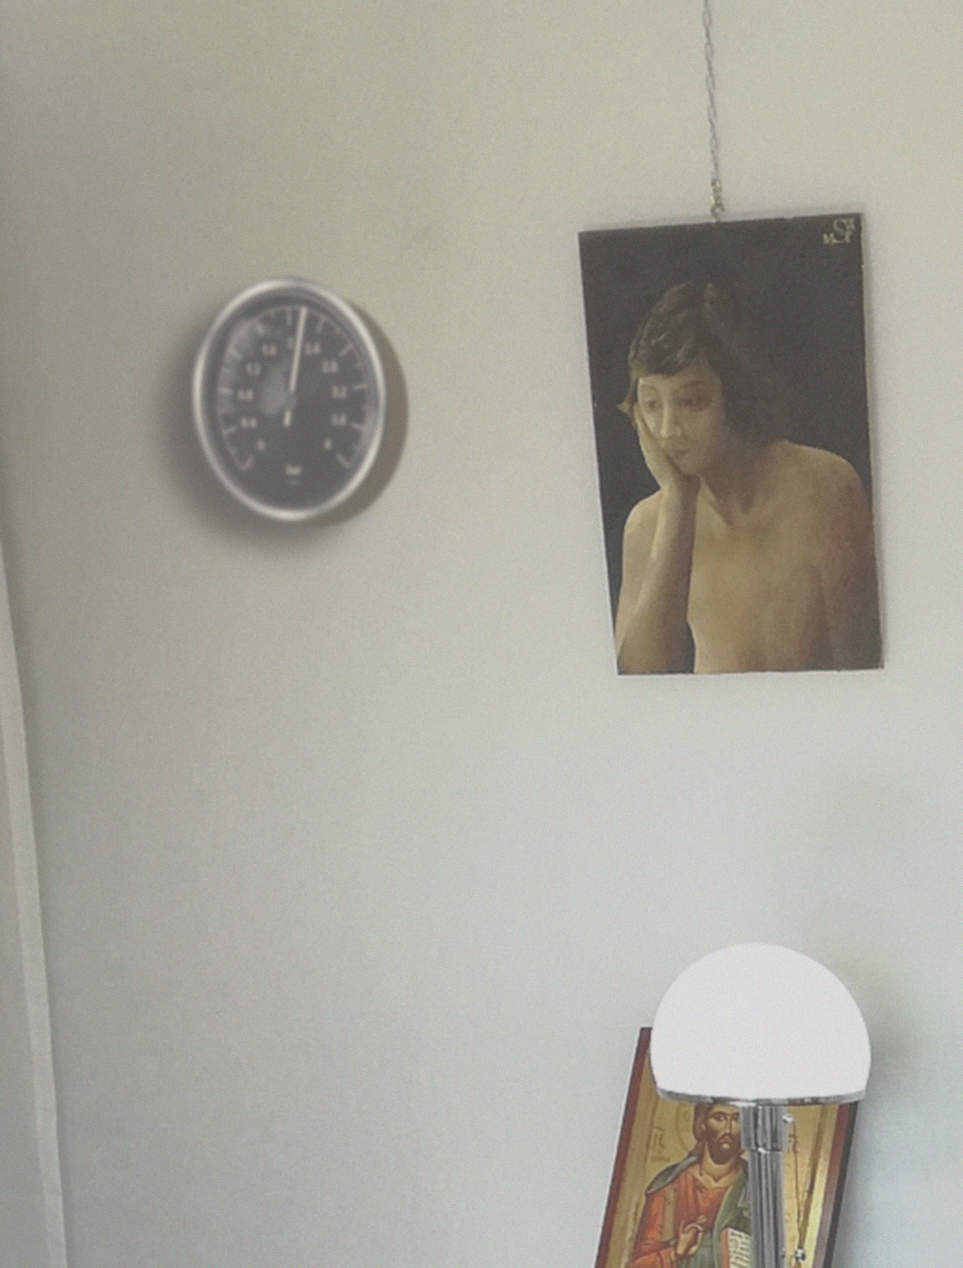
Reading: 2.2,bar
